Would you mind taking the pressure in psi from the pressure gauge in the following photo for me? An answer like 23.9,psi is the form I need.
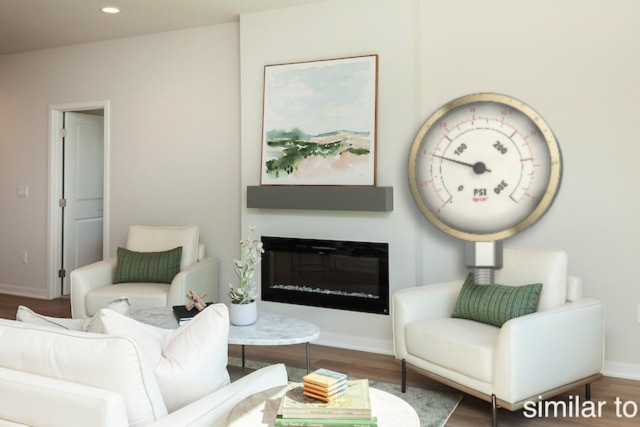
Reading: 70,psi
